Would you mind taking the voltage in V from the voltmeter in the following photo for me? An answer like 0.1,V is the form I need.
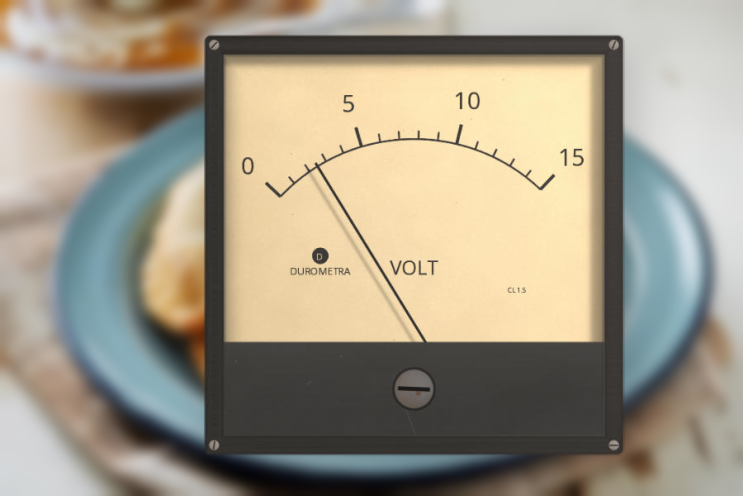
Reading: 2.5,V
